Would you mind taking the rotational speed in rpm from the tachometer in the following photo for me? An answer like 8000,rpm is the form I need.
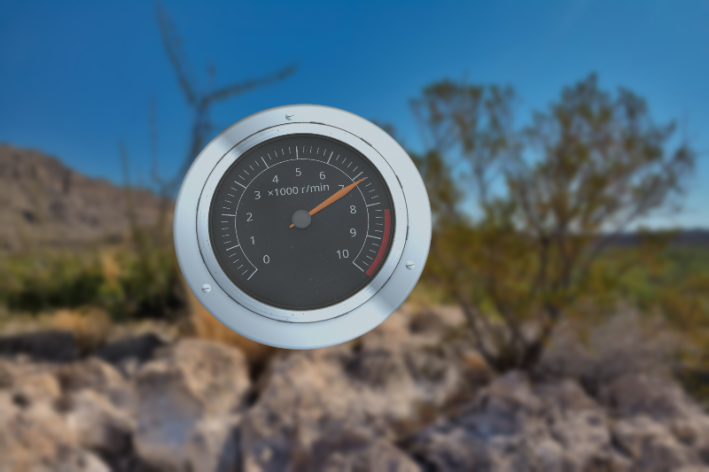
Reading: 7200,rpm
